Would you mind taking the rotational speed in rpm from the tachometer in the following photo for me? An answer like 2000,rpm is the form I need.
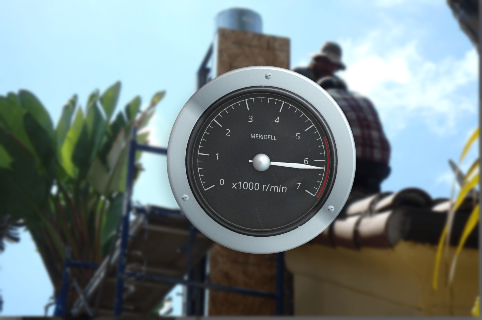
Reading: 6200,rpm
